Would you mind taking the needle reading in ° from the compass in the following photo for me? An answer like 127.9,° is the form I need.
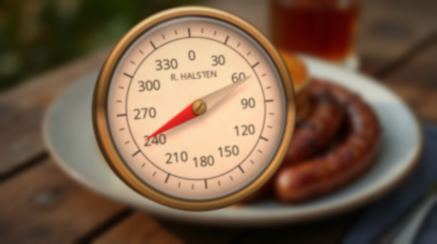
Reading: 245,°
